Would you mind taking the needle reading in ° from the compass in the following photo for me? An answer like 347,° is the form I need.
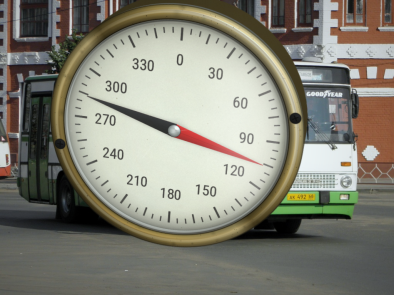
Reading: 105,°
